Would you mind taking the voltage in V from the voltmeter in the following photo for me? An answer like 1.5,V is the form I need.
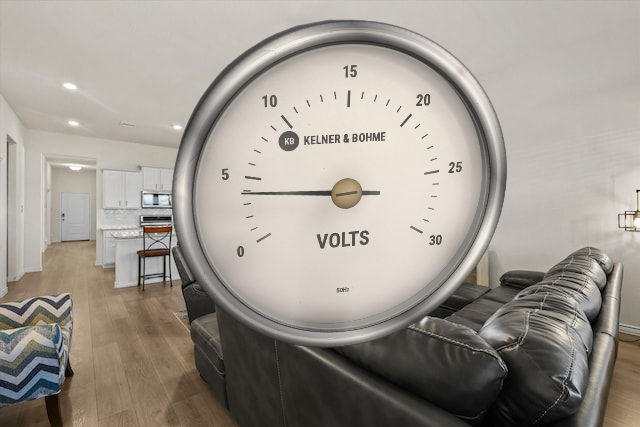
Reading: 4,V
